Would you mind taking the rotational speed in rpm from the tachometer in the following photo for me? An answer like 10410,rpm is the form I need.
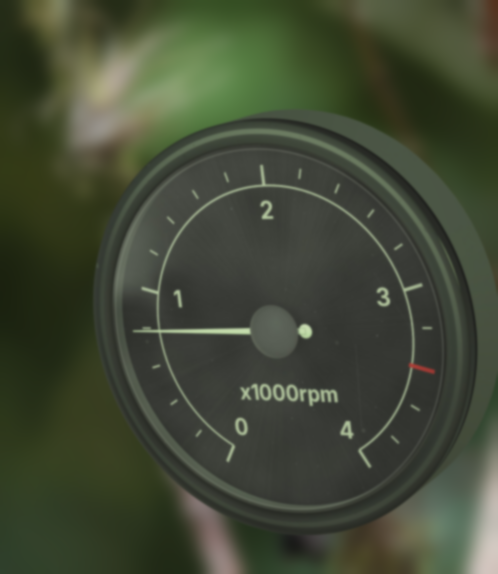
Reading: 800,rpm
